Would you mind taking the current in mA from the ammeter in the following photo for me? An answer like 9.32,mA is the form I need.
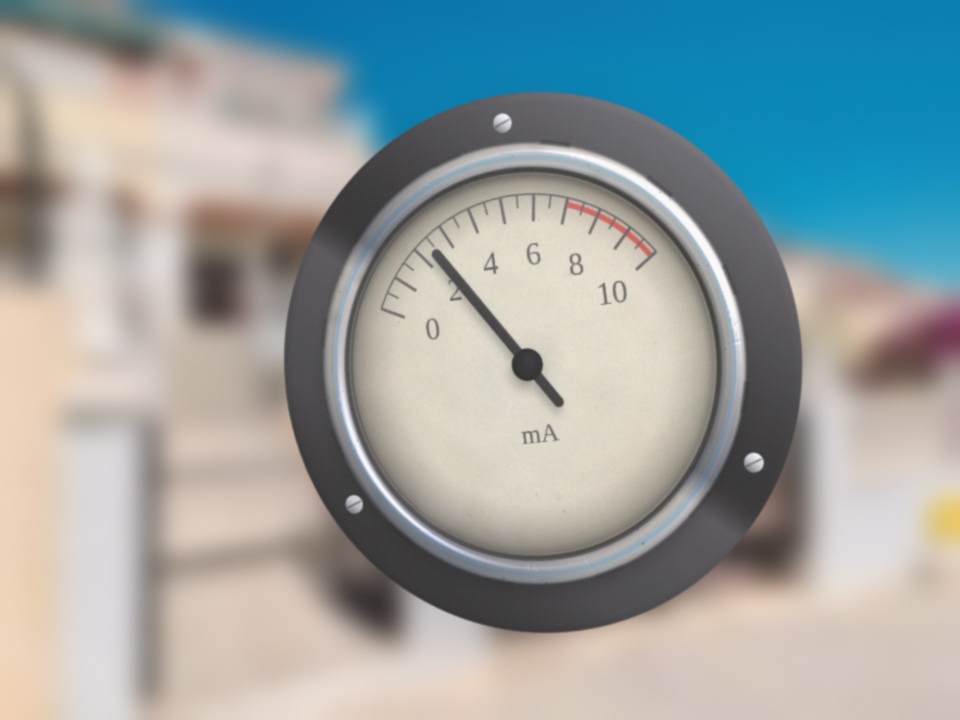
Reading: 2.5,mA
